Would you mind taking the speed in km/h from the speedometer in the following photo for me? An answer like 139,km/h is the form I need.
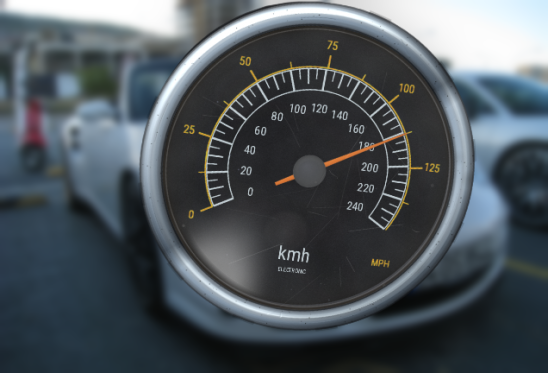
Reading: 180,km/h
